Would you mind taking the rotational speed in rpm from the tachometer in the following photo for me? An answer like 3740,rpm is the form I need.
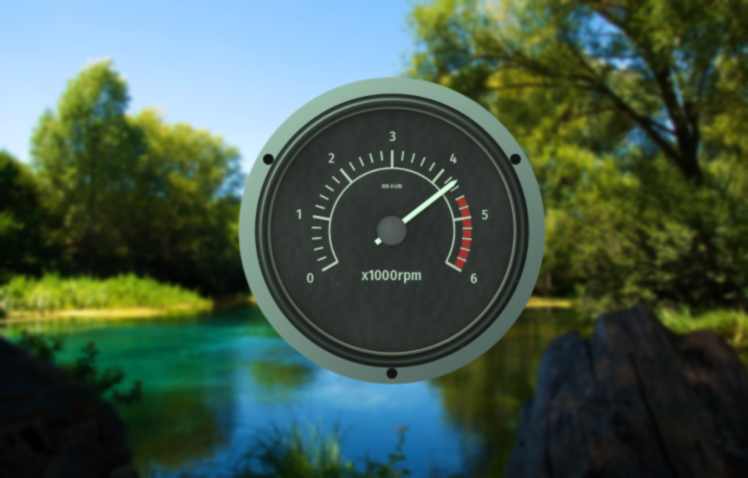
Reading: 4300,rpm
